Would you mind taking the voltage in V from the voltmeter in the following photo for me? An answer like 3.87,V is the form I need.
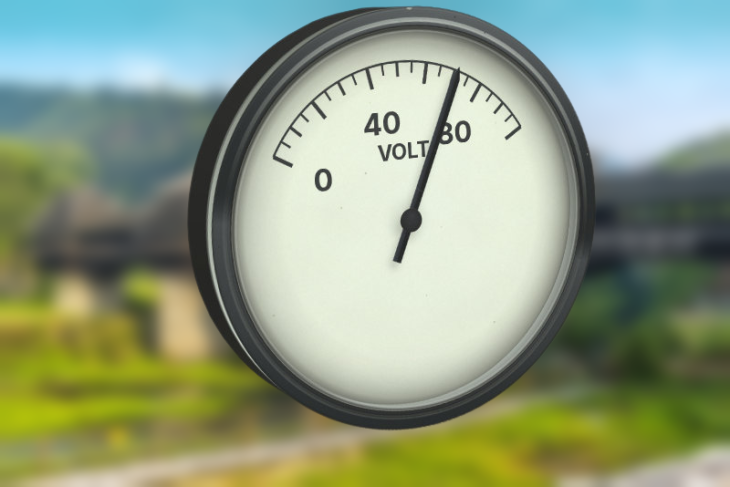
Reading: 70,V
